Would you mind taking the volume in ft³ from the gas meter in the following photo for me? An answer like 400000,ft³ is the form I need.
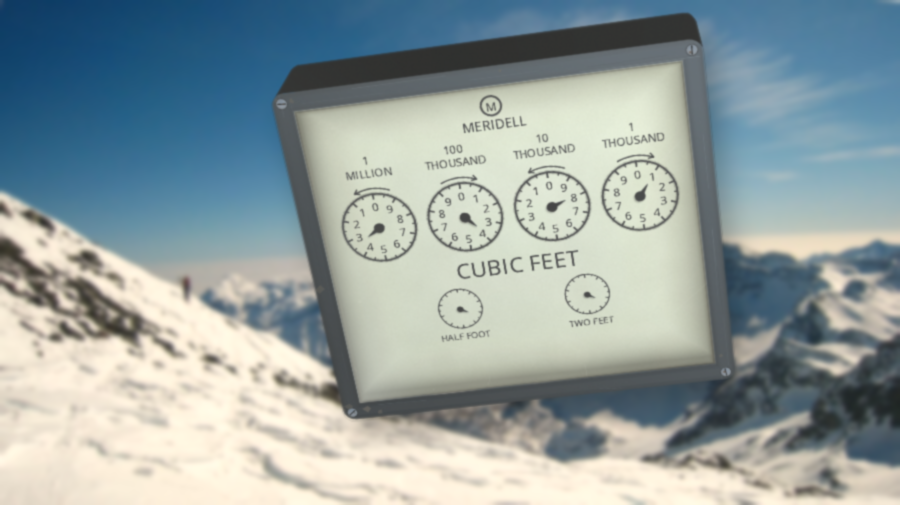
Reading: 338100,ft³
